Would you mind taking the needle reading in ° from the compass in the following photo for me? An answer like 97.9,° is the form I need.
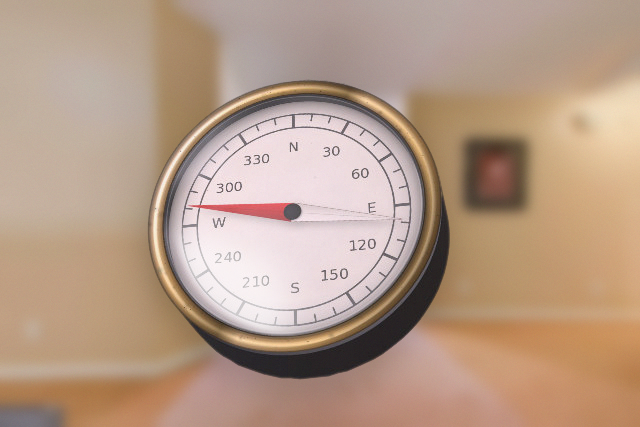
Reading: 280,°
